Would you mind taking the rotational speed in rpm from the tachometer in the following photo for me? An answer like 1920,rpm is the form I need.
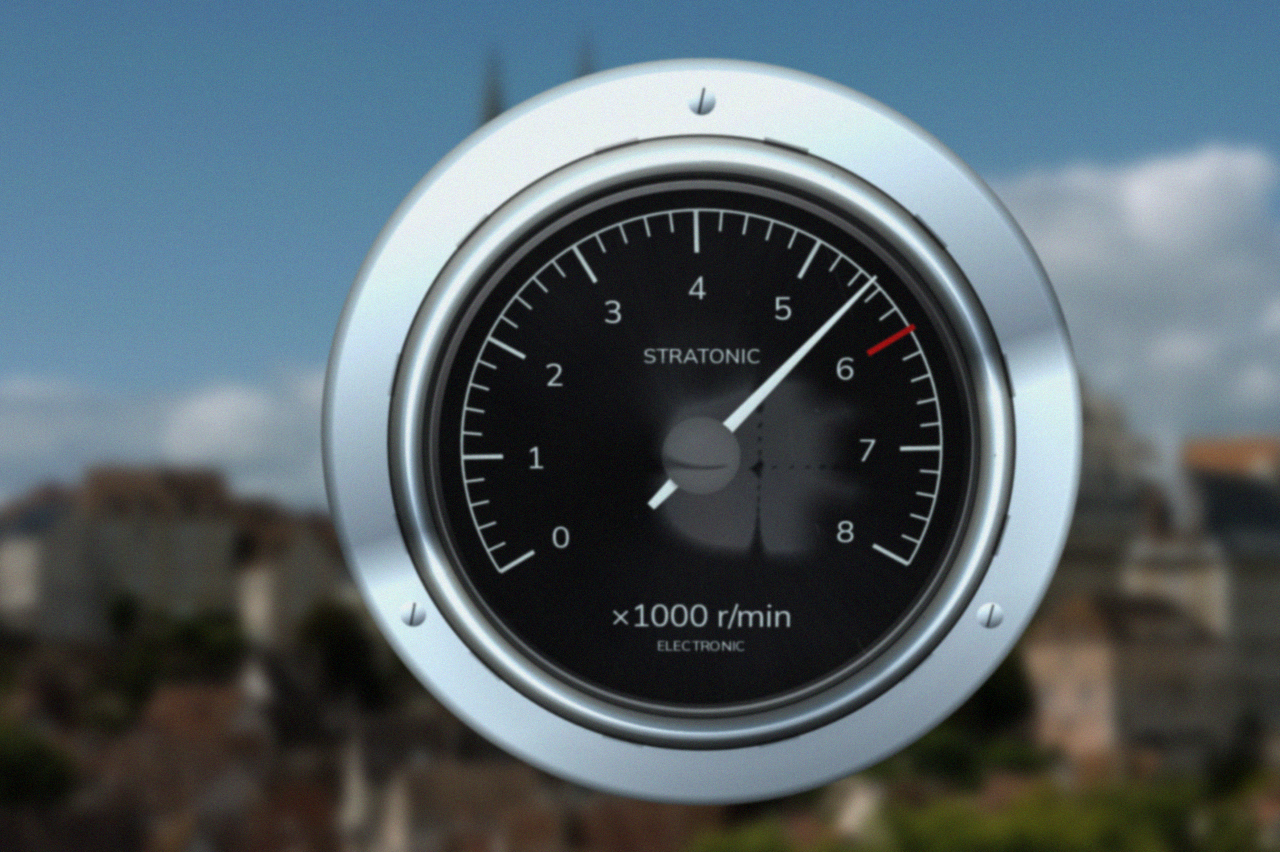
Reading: 5500,rpm
